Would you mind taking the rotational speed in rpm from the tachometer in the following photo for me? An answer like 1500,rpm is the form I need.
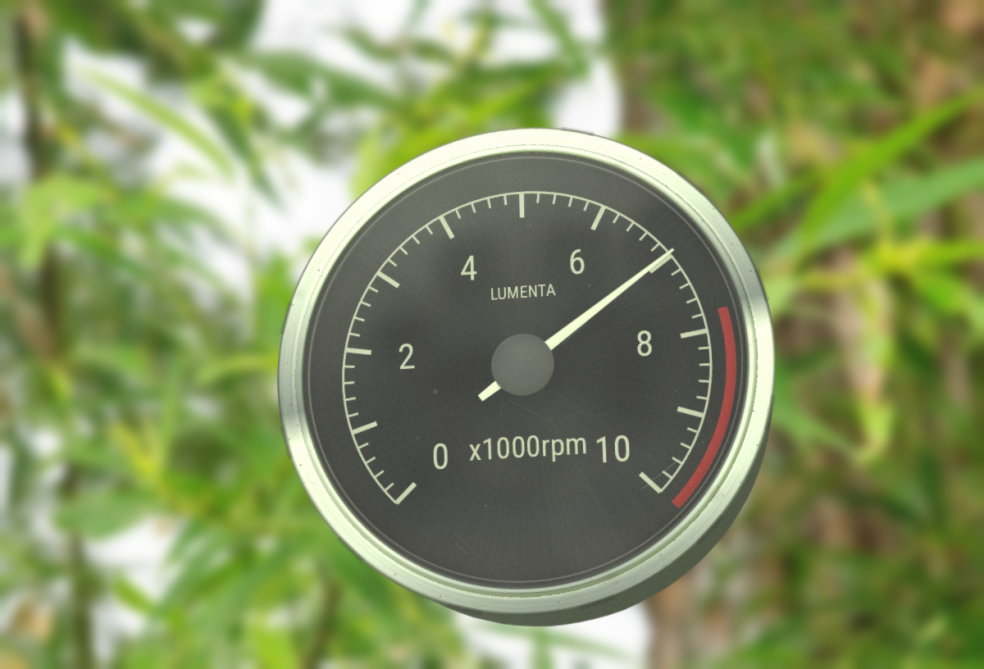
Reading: 7000,rpm
